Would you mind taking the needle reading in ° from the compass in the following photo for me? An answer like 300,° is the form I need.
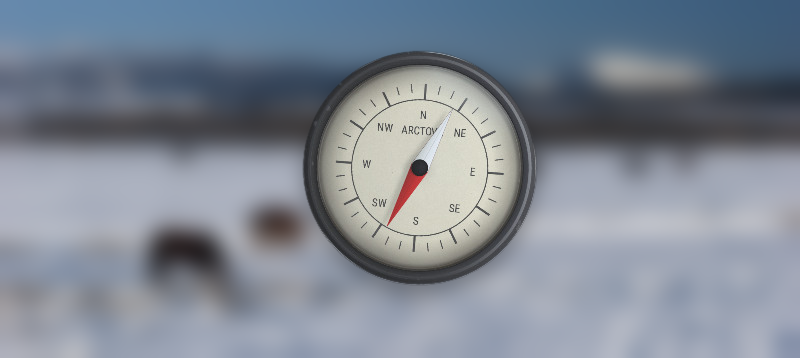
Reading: 205,°
